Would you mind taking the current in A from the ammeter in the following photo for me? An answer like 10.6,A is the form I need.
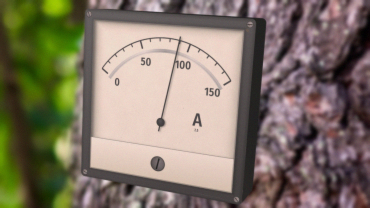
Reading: 90,A
